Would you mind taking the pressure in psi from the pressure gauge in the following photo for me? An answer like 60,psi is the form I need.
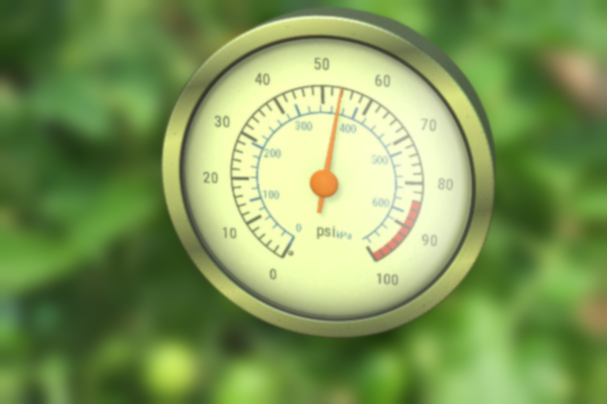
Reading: 54,psi
